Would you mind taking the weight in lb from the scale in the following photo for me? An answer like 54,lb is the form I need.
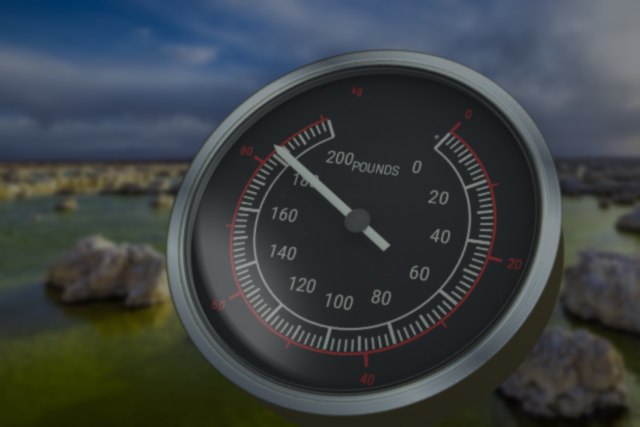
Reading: 182,lb
